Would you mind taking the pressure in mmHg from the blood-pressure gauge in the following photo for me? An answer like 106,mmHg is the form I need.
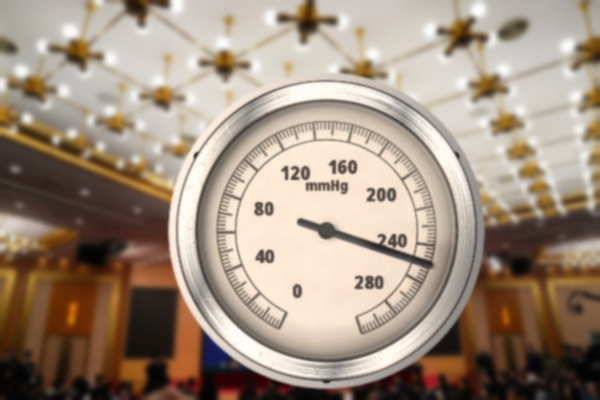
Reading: 250,mmHg
